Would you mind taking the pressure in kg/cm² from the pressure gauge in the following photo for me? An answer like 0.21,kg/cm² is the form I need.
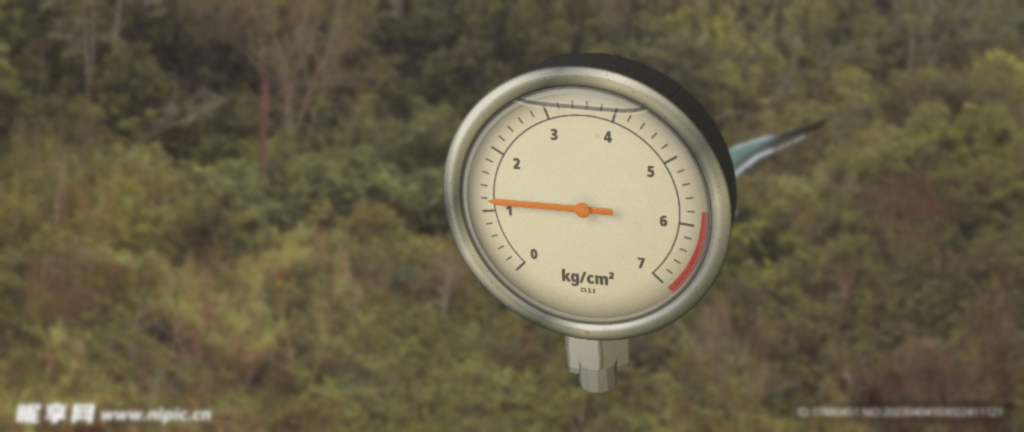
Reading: 1.2,kg/cm²
